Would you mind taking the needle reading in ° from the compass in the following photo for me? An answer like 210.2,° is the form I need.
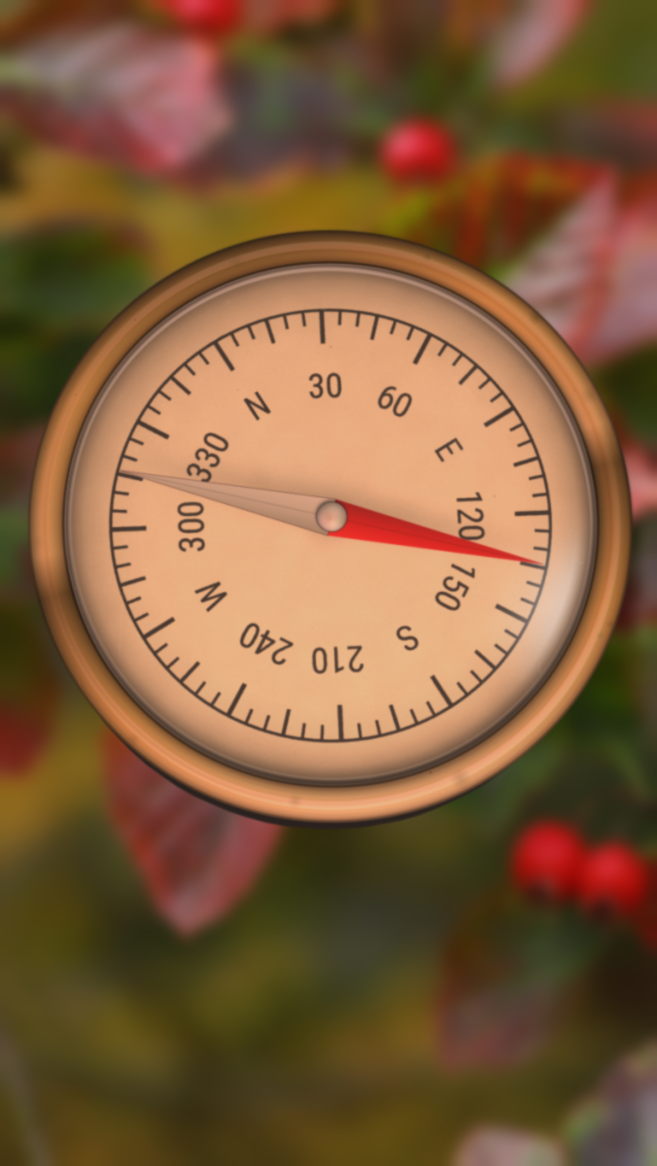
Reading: 135,°
